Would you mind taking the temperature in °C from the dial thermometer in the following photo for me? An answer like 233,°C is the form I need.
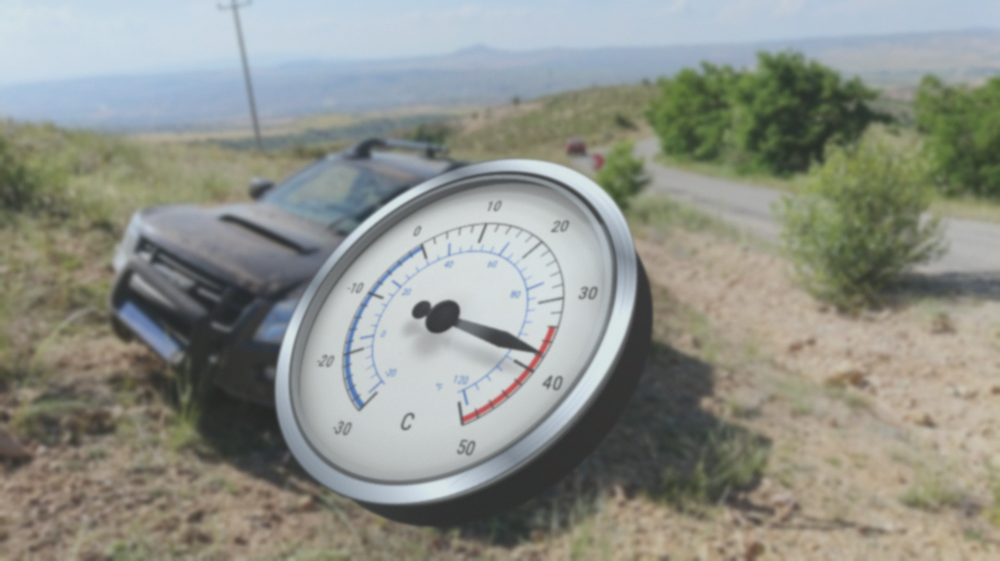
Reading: 38,°C
